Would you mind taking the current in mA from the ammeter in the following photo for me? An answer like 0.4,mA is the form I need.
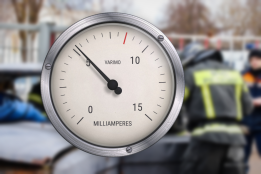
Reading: 5.25,mA
